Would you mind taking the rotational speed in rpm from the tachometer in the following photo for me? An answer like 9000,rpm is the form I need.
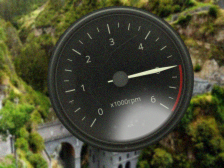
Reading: 5000,rpm
